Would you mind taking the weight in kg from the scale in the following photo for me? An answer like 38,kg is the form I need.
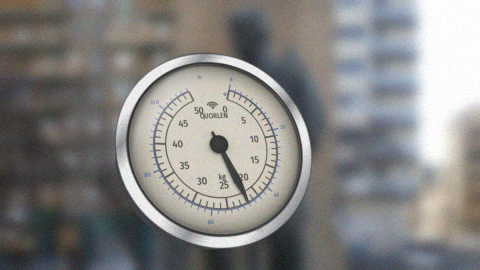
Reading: 22,kg
